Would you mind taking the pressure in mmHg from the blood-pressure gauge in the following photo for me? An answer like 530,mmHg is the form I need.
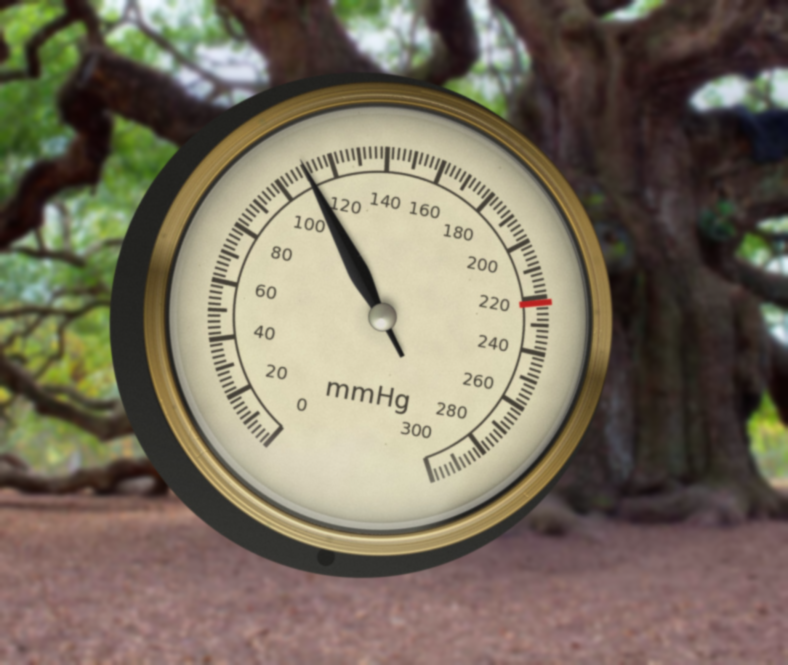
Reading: 110,mmHg
